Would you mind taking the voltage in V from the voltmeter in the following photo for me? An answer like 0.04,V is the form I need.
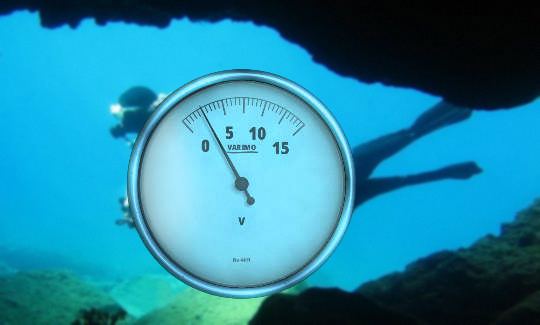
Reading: 2.5,V
